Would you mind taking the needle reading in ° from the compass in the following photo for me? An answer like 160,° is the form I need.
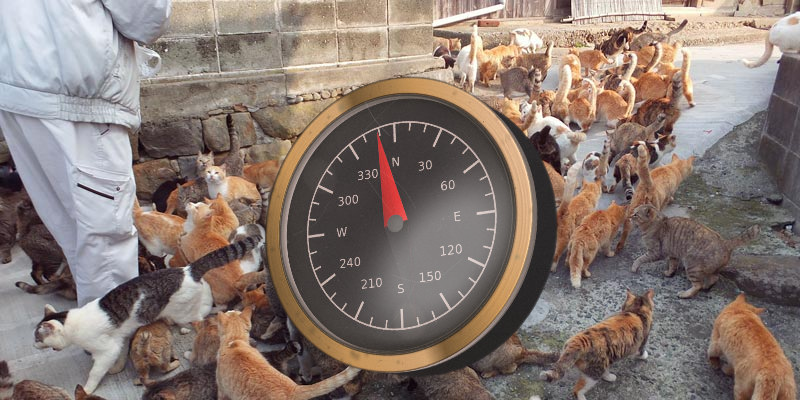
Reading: 350,°
